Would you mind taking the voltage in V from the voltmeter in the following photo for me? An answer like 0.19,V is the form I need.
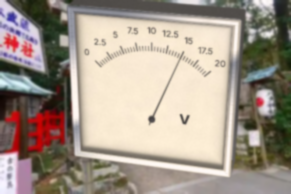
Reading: 15,V
